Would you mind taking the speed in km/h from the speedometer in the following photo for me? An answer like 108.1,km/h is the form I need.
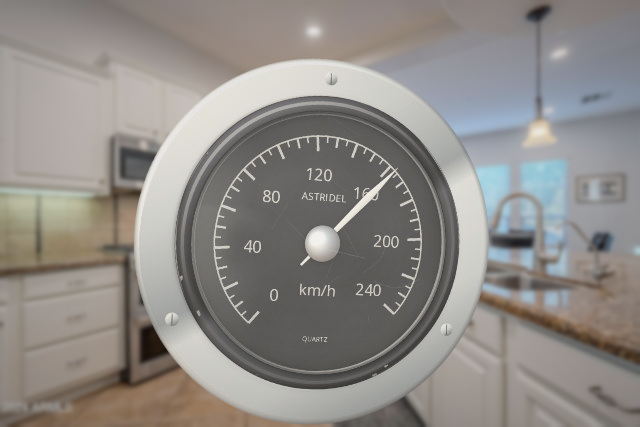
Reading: 162.5,km/h
